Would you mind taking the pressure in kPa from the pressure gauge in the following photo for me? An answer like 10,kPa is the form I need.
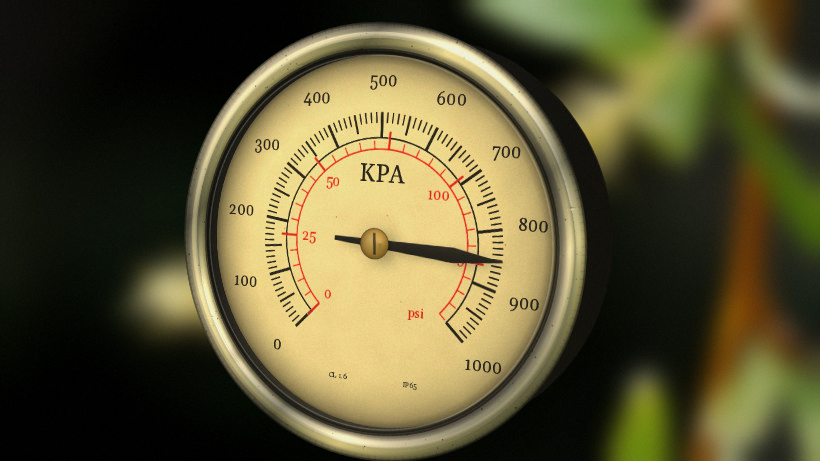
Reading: 850,kPa
